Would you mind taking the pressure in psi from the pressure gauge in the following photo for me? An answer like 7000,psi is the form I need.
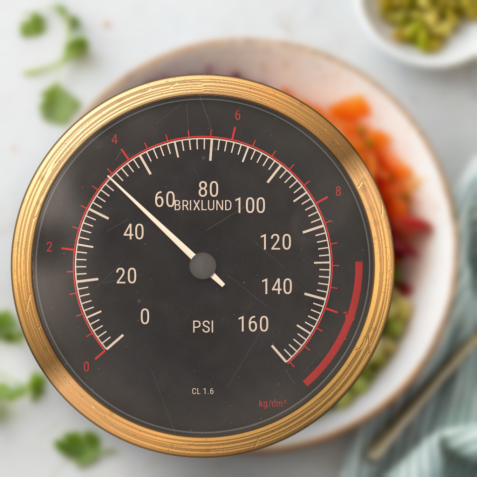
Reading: 50,psi
